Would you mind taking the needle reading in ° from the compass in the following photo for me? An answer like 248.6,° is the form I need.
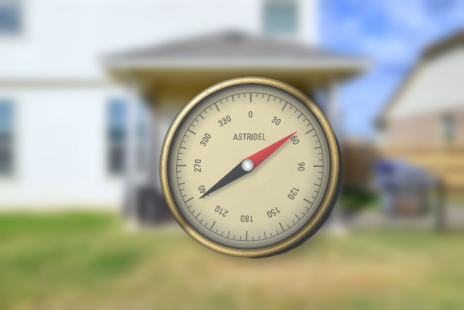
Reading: 55,°
